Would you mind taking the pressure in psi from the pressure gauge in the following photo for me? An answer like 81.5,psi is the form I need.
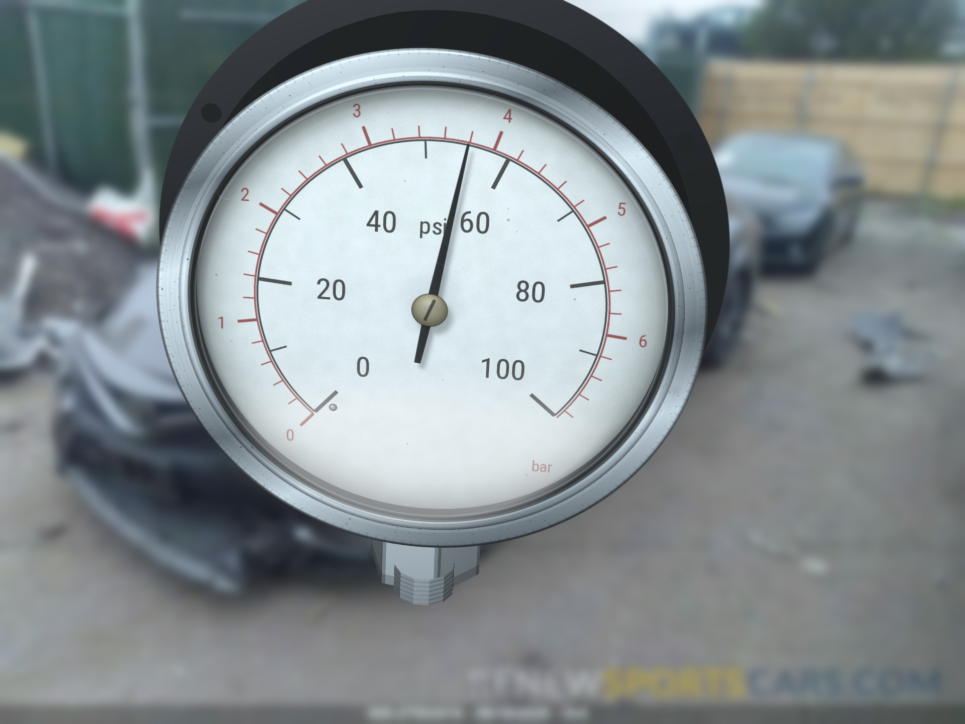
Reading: 55,psi
